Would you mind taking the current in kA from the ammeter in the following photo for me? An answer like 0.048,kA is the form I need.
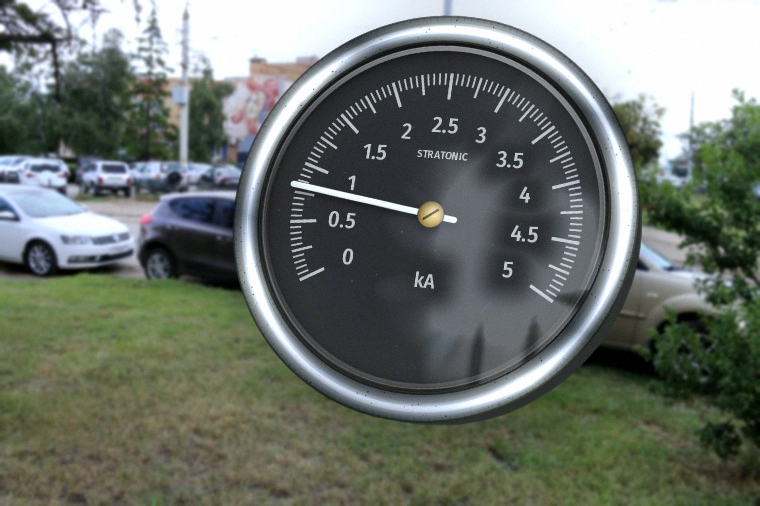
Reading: 0.8,kA
